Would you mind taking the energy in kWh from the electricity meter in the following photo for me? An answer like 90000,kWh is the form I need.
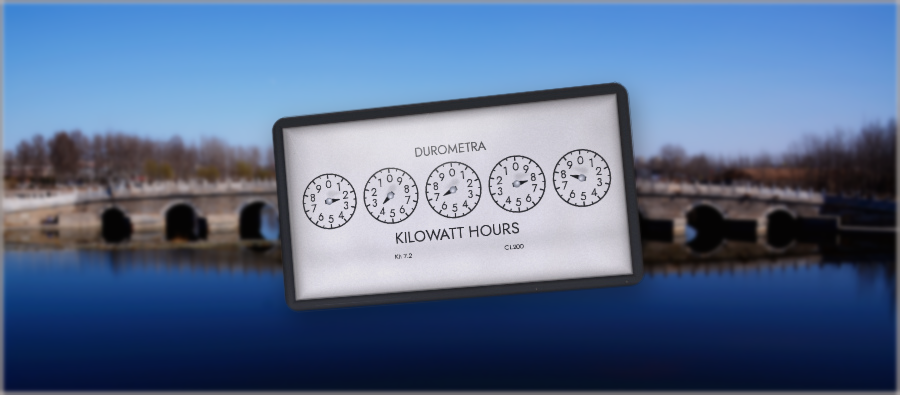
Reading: 23678,kWh
